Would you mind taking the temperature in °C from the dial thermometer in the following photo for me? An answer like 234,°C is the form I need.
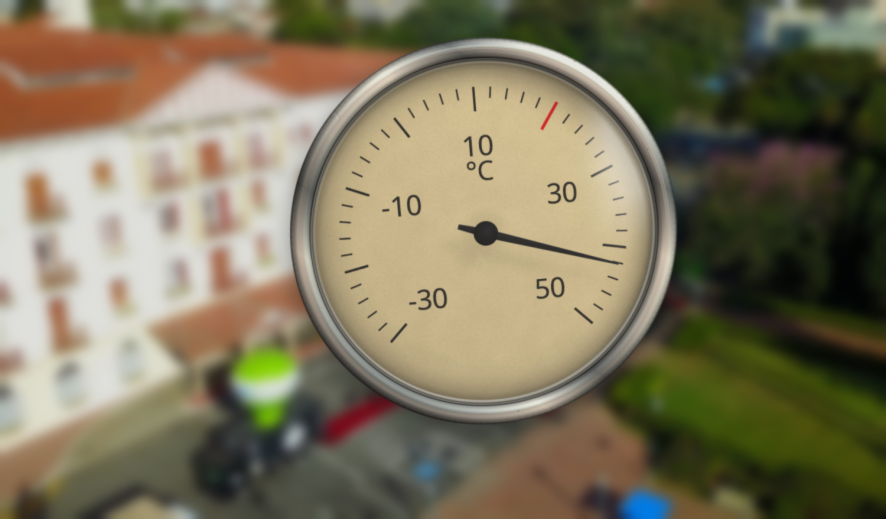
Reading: 42,°C
